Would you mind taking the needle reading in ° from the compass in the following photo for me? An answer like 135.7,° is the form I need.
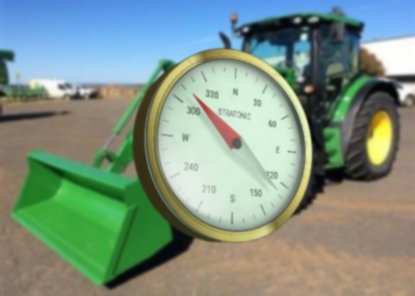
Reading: 310,°
